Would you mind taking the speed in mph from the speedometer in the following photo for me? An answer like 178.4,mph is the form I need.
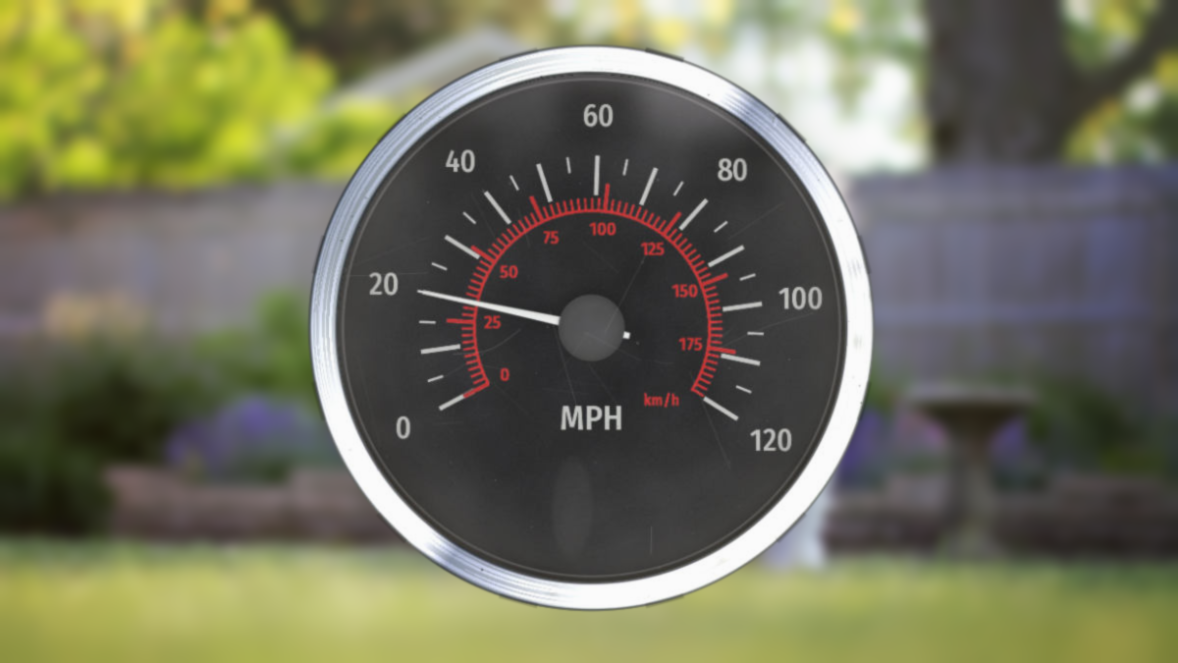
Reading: 20,mph
